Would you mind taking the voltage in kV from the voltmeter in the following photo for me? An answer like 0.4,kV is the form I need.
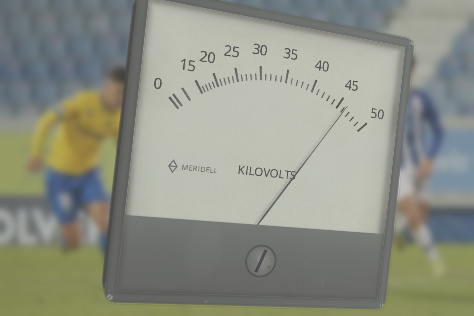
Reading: 46,kV
